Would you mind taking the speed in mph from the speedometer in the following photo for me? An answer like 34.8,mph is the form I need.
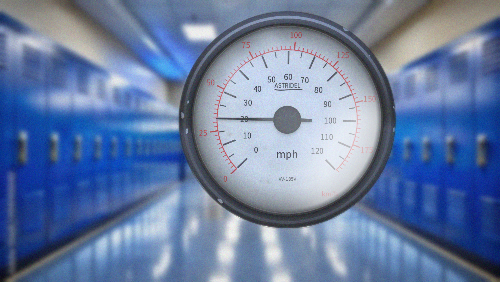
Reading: 20,mph
